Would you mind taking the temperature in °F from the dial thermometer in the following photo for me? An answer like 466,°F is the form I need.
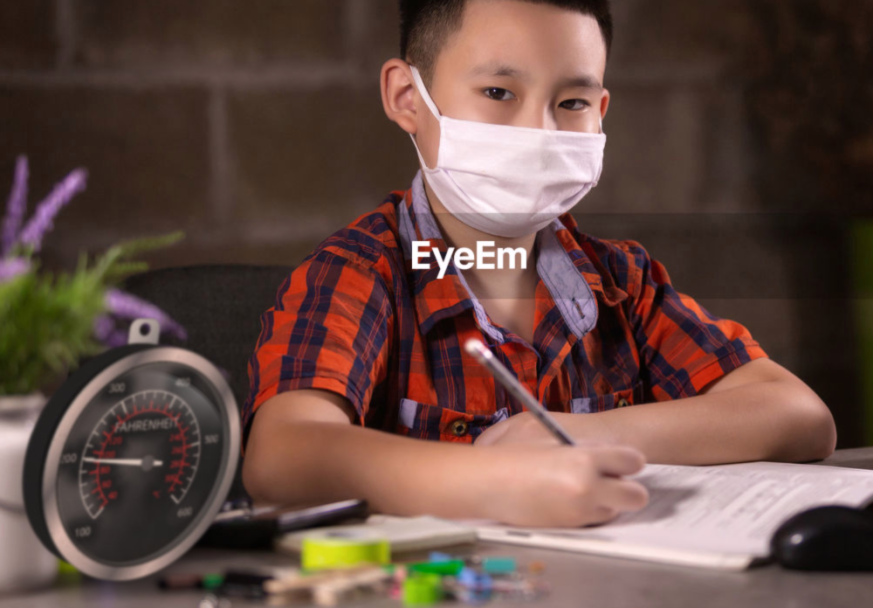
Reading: 200,°F
